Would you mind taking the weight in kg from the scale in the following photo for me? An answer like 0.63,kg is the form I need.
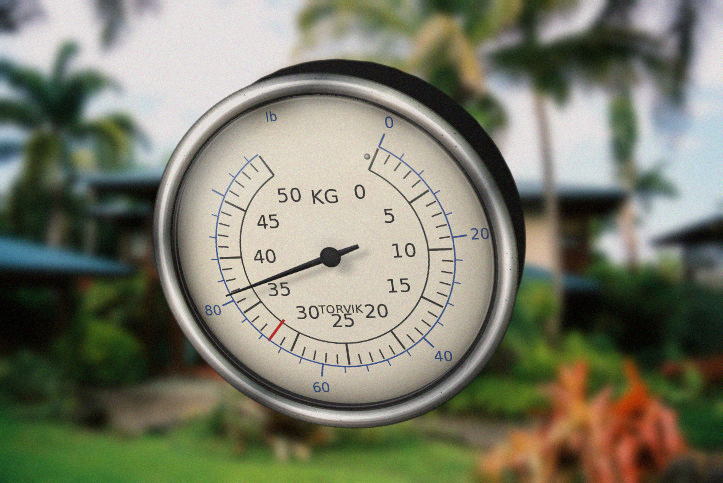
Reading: 37,kg
